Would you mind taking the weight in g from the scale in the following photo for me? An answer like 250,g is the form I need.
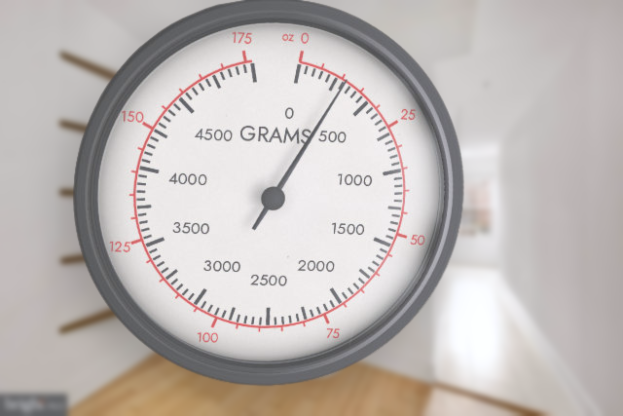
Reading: 300,g
